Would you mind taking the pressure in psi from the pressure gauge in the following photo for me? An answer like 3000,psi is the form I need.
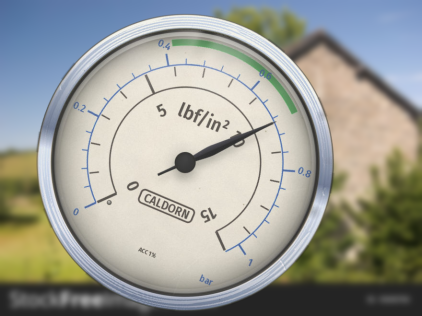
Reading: 10,psi
